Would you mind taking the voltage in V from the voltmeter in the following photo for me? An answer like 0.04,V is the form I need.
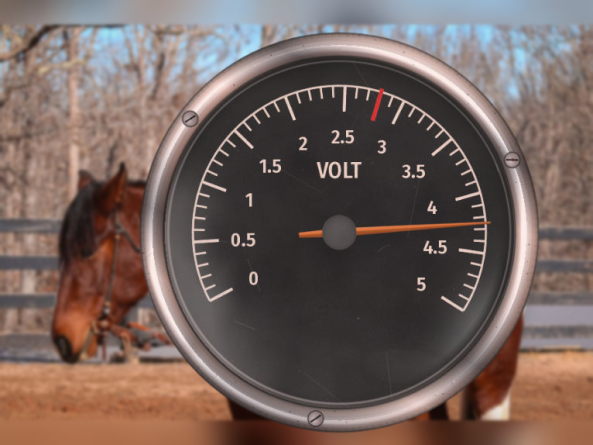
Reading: 4.25,V
